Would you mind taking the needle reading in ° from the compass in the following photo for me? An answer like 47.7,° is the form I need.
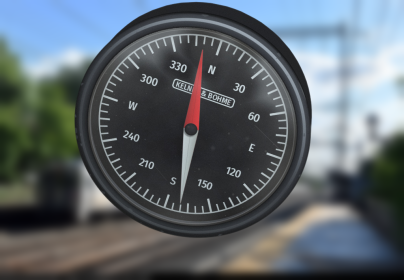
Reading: 350,°
